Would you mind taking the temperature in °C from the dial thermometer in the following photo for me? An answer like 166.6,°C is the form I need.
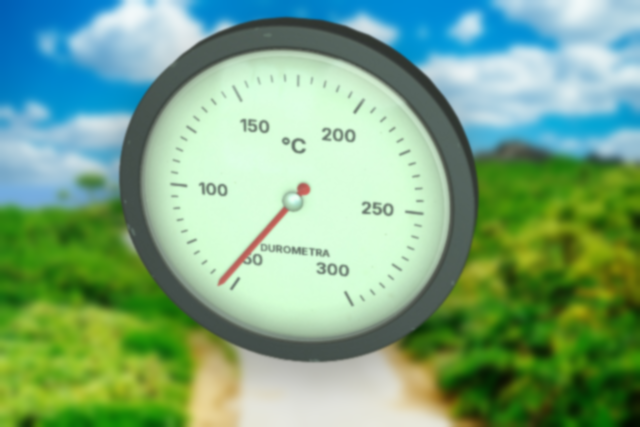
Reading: 55,°C
